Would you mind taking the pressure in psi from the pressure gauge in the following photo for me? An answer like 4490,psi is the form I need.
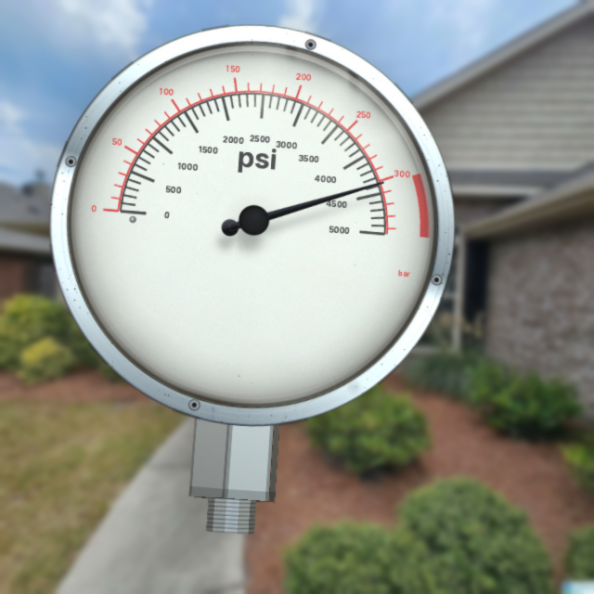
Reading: 4400,psi
